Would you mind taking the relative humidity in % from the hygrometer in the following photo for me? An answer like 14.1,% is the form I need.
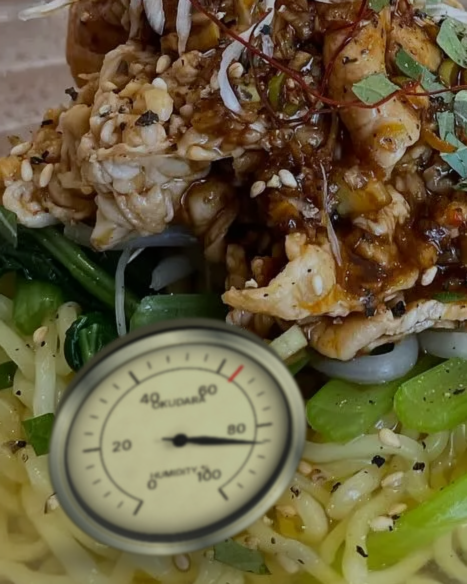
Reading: 84,%
